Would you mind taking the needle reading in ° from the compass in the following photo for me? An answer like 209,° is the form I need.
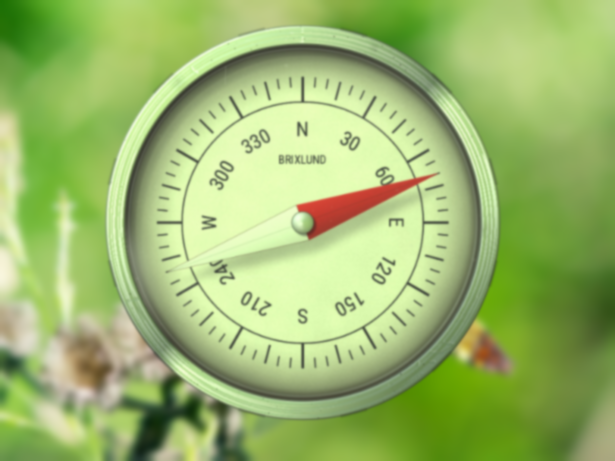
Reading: 70,°
